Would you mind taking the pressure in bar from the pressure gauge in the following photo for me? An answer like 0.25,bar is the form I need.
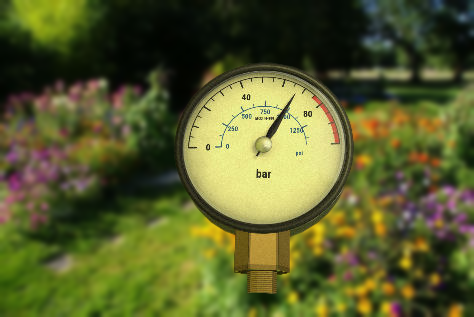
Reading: 67.5,bar
